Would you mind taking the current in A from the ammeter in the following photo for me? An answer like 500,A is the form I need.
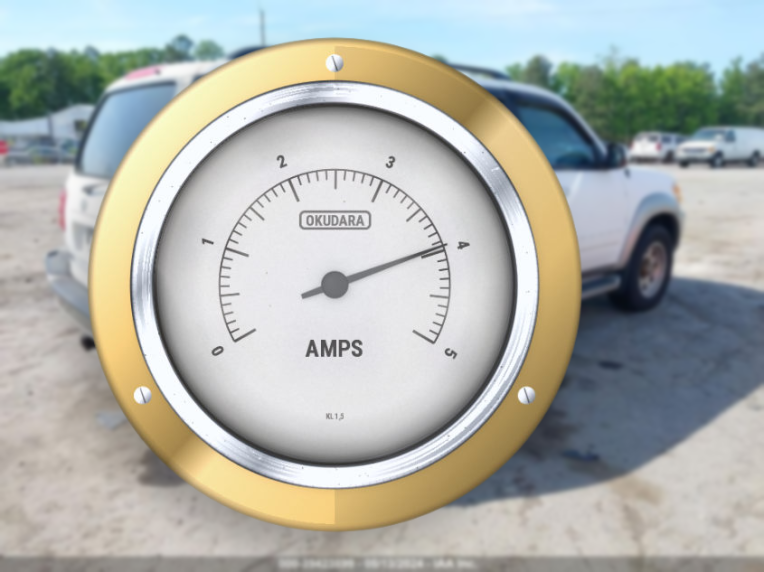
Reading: 3.95,A
